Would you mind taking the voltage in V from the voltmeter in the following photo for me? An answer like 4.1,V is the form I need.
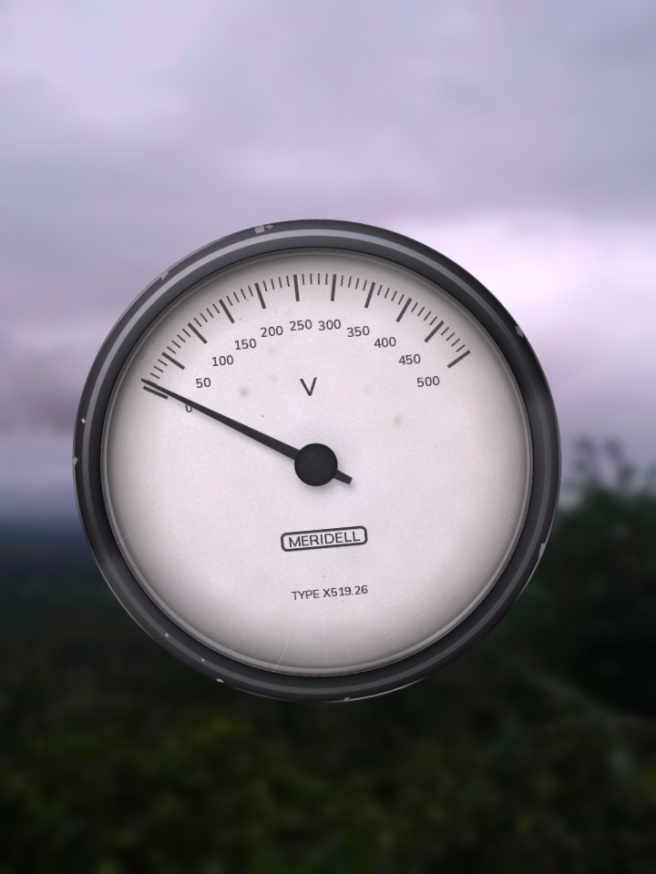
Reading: 10,V
